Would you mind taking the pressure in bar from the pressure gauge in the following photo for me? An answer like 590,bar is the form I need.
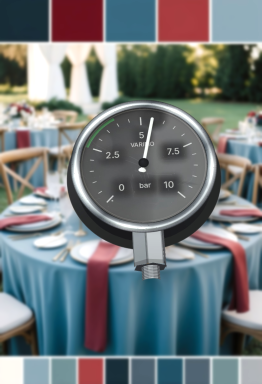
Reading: 5.5,bar
